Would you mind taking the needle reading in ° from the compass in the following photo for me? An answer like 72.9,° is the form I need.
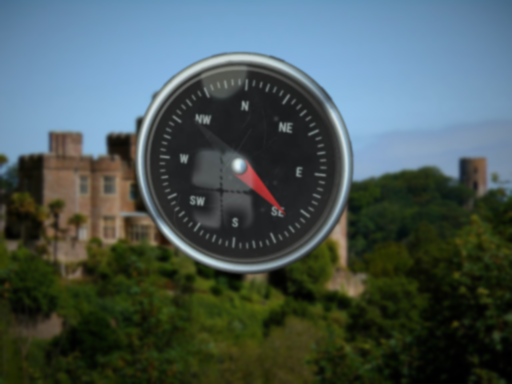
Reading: 130,°
